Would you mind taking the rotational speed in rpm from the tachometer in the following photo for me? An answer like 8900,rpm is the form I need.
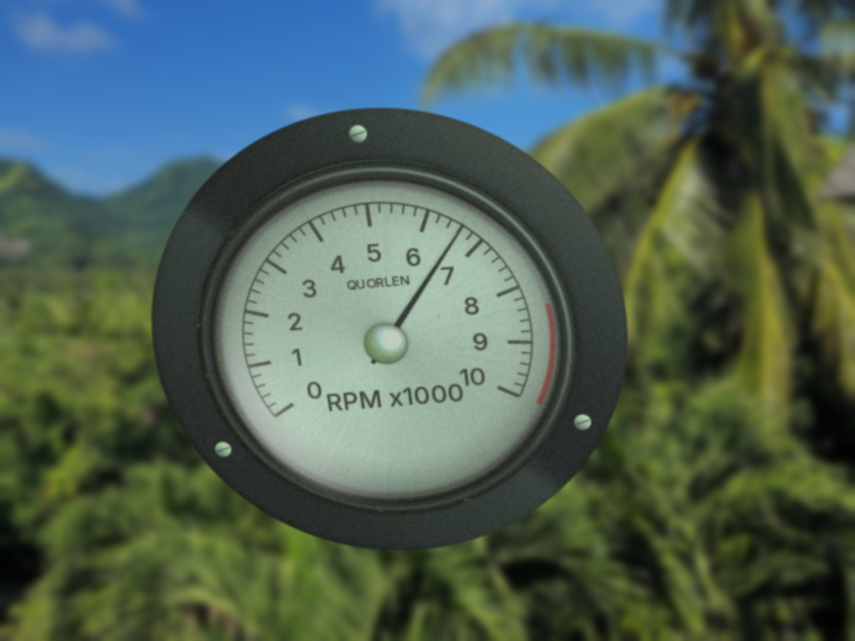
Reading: 6600,rpm
